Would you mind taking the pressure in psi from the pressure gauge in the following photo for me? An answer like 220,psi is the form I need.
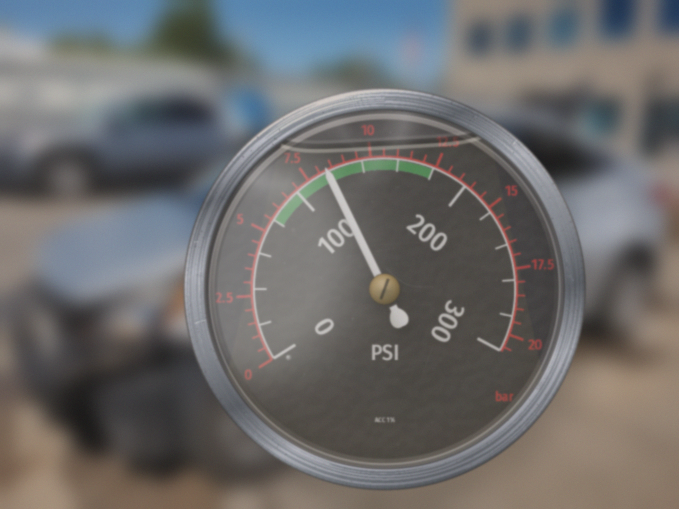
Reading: 120,psi
